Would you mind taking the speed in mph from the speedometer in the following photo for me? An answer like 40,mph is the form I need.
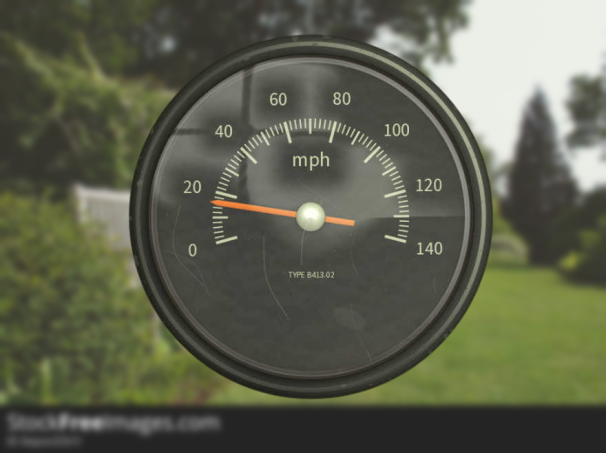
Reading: 16,mph
